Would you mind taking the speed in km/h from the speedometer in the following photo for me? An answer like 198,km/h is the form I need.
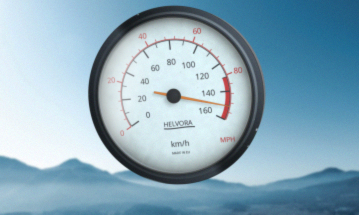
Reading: 150,km/h
